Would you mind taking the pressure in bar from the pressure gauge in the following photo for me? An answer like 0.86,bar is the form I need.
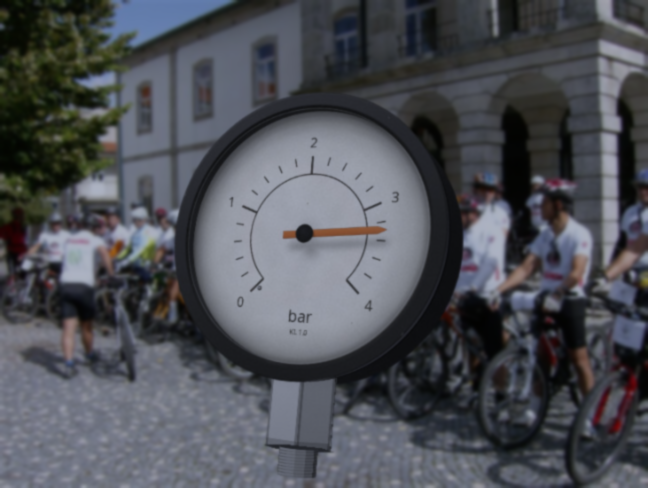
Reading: 3.3,bar
